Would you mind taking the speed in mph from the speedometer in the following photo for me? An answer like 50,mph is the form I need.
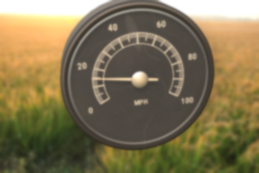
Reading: 15,mph
